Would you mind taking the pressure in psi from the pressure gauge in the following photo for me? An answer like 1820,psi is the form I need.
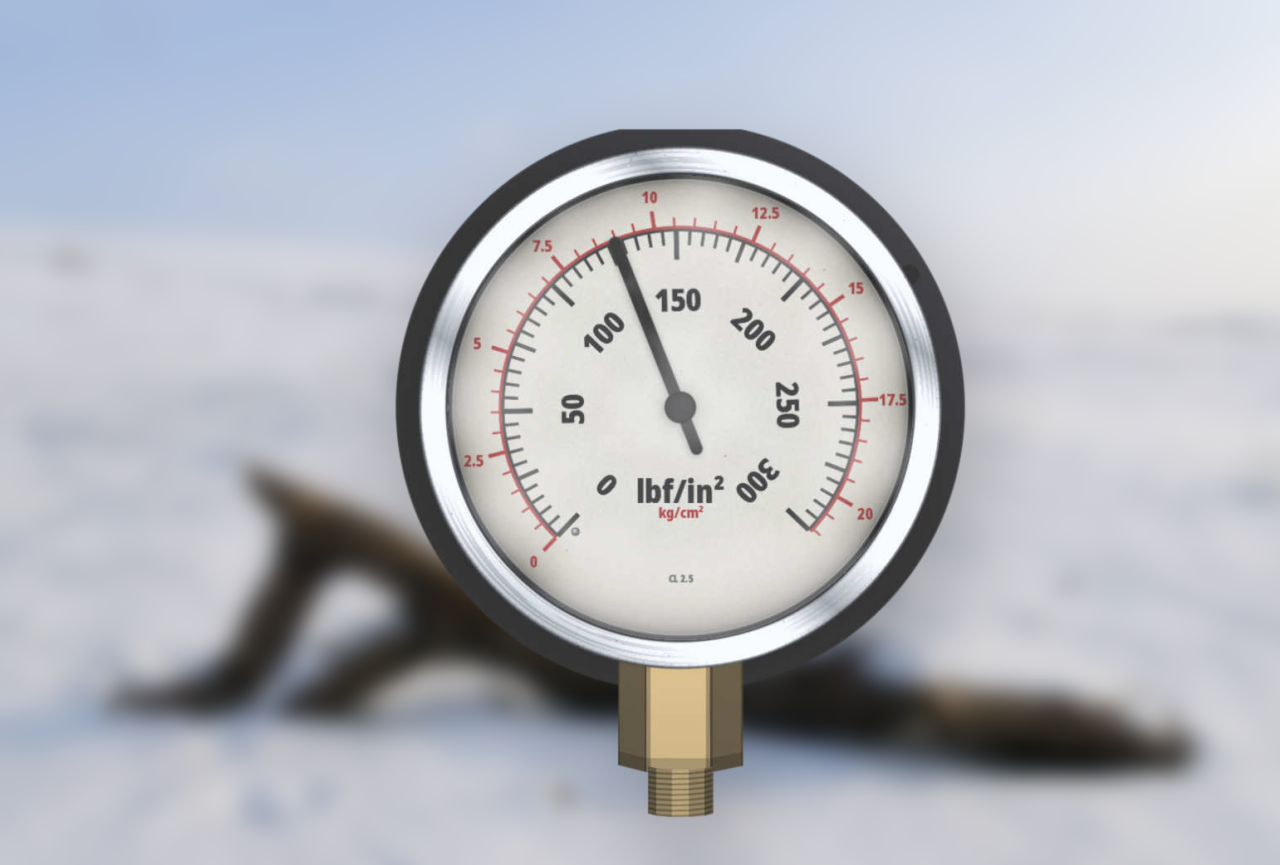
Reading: 127.5,psi
